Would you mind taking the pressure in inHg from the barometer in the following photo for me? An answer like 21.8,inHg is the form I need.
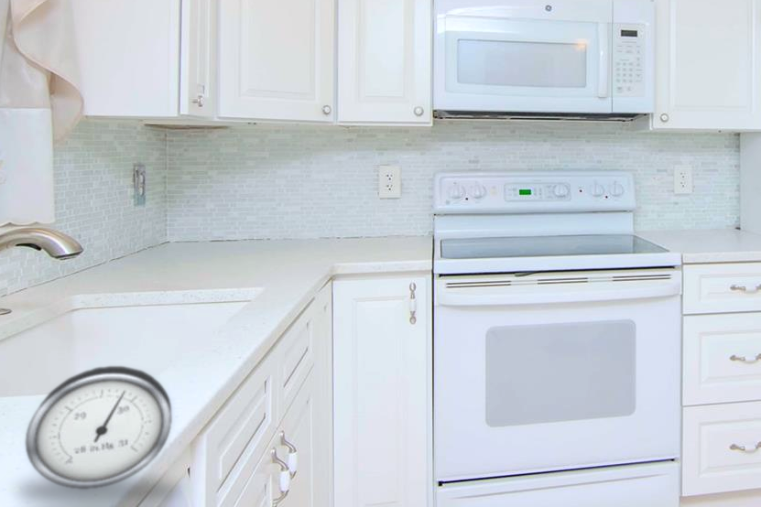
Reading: 29.8,inHg
